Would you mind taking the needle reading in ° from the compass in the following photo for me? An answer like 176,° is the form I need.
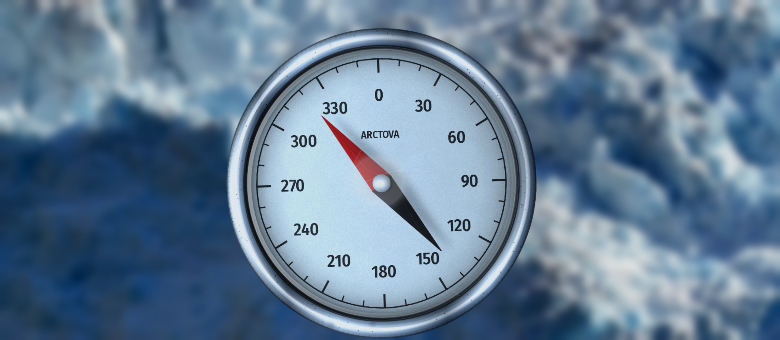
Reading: 320,°
